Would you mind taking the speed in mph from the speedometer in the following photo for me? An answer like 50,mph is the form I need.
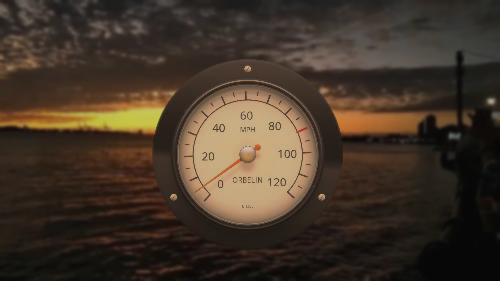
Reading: 5,mph
